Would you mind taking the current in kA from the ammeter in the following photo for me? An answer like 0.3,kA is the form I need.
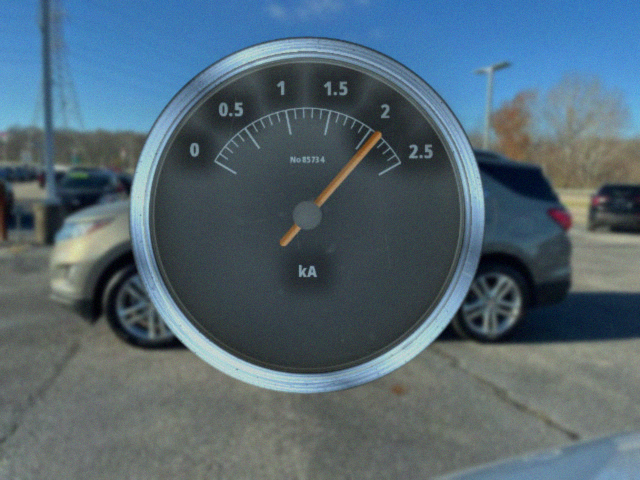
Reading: 2.1,kA
